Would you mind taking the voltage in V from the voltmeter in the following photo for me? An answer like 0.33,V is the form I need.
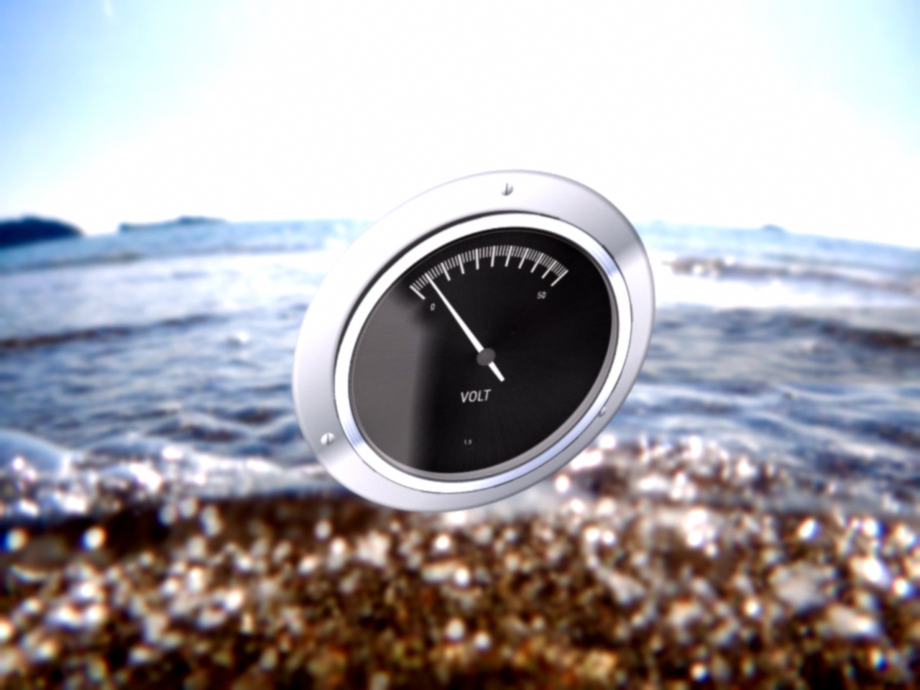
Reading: 5,V
